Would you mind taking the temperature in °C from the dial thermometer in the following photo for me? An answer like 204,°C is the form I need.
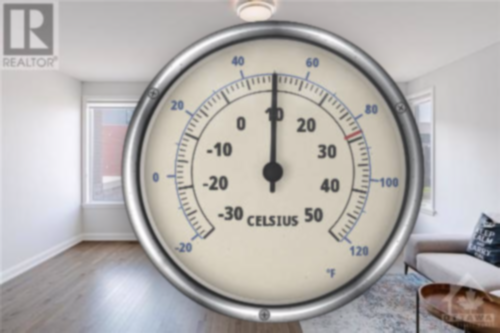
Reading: 10,°C
